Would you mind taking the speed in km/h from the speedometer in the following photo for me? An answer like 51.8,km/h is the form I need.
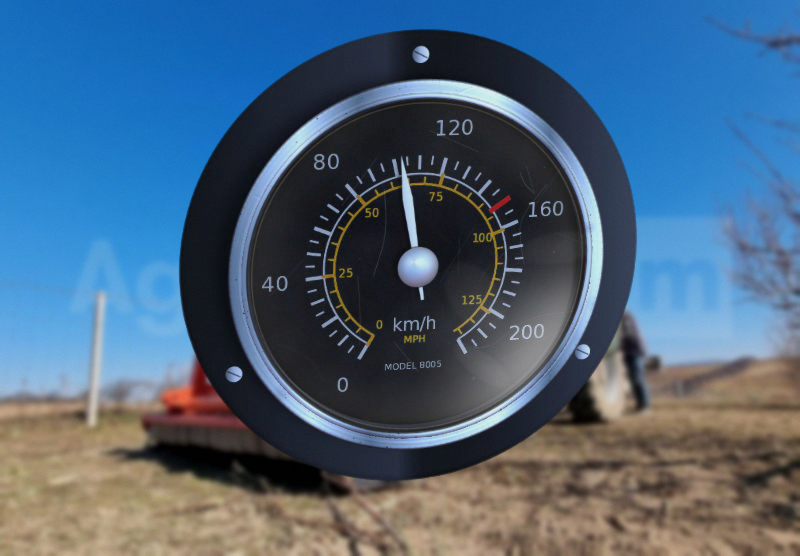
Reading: 102.5,km/h
